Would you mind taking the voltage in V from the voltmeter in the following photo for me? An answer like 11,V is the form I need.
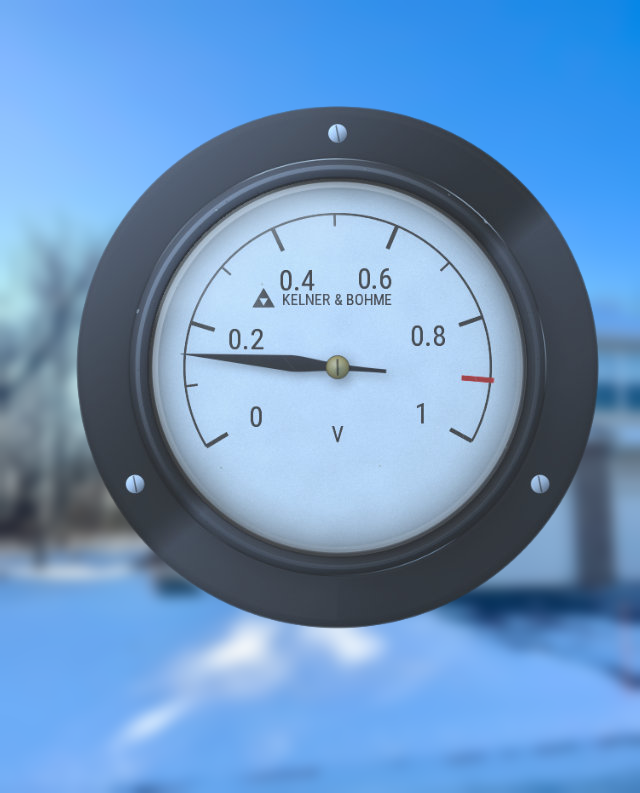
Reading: 0.15,V
